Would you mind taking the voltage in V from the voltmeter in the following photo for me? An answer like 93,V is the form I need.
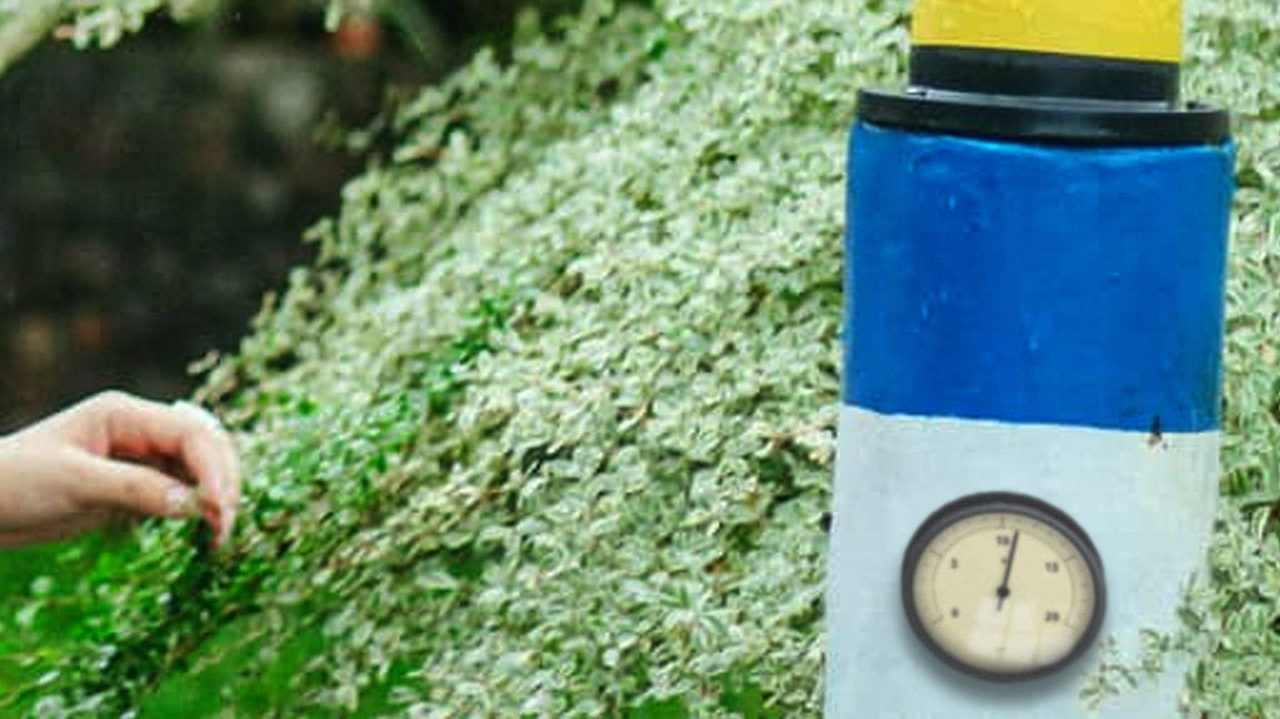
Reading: 11,V
